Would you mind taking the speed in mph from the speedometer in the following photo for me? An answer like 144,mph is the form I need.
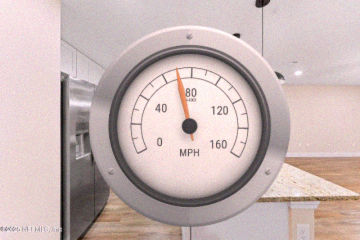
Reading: 70,mph
